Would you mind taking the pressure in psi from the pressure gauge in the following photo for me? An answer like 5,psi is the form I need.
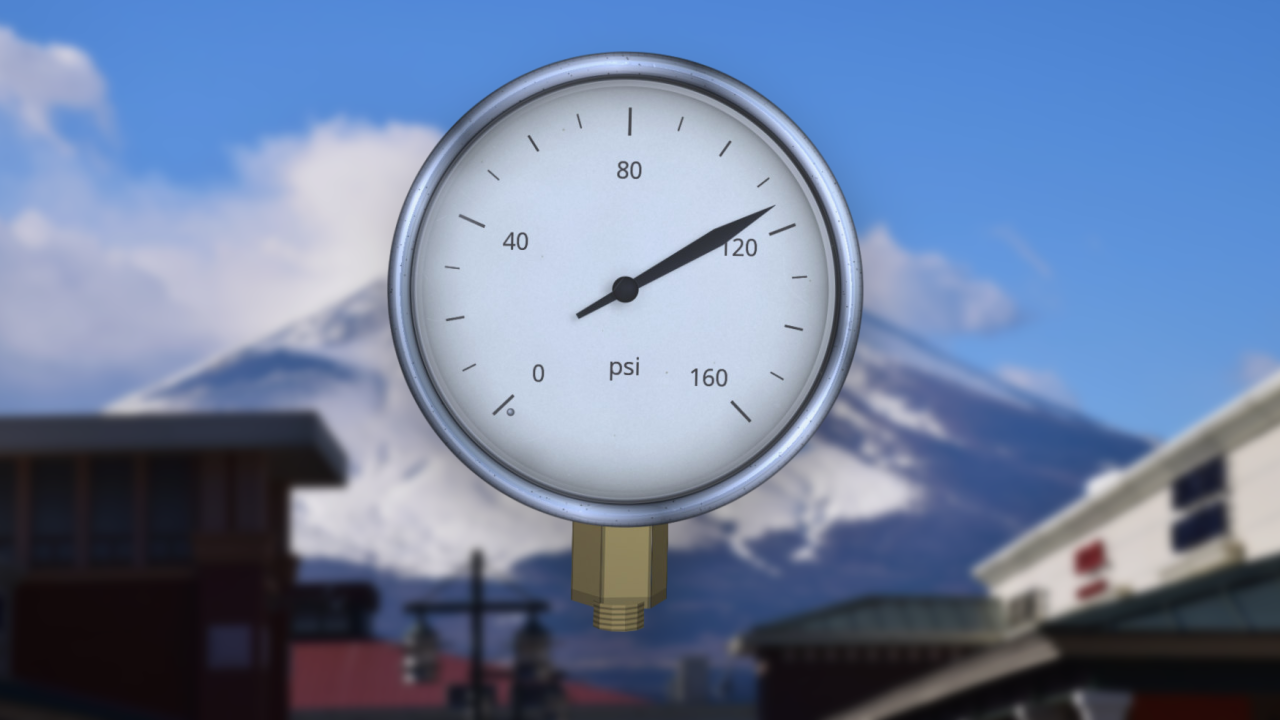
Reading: 115,psi
